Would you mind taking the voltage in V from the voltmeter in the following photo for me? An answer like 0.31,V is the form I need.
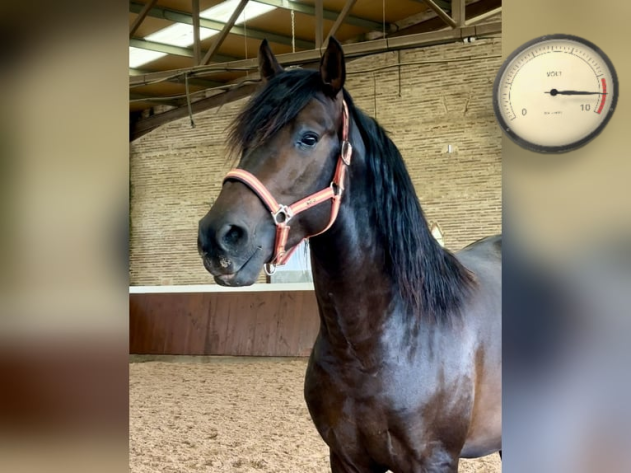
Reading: 9,V
